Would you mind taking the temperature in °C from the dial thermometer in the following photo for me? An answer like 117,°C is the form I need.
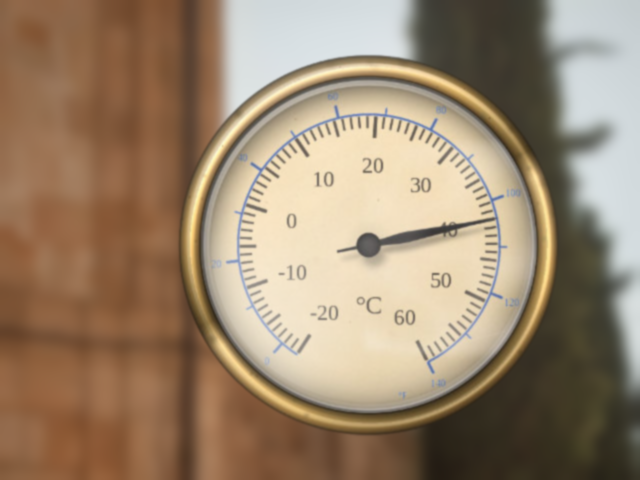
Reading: 40,°C
